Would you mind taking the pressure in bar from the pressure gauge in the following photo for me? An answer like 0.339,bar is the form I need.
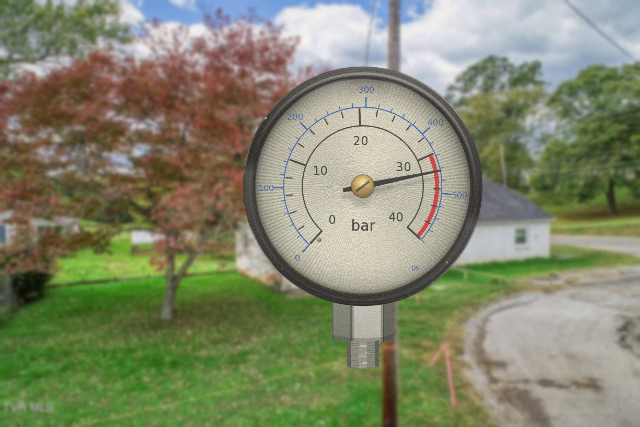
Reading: 32,bar
